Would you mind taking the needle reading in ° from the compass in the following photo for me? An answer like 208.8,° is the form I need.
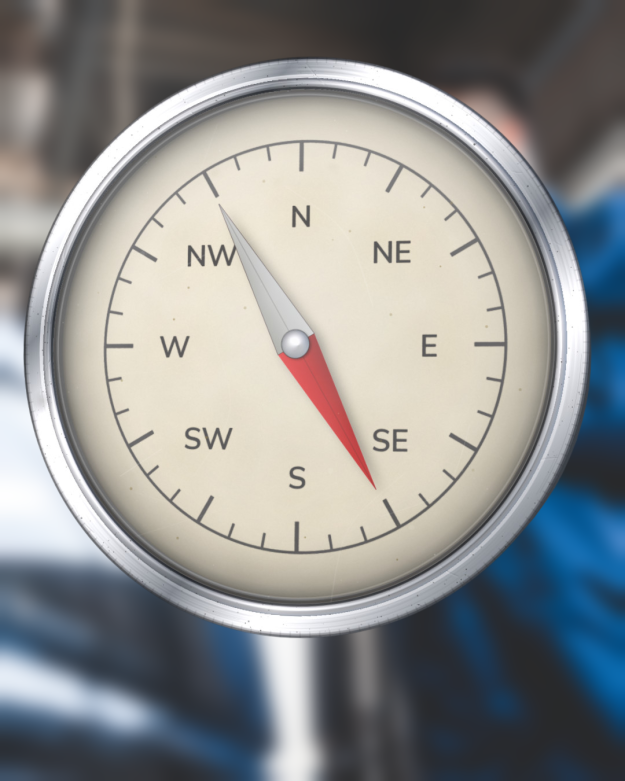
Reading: 150,°
